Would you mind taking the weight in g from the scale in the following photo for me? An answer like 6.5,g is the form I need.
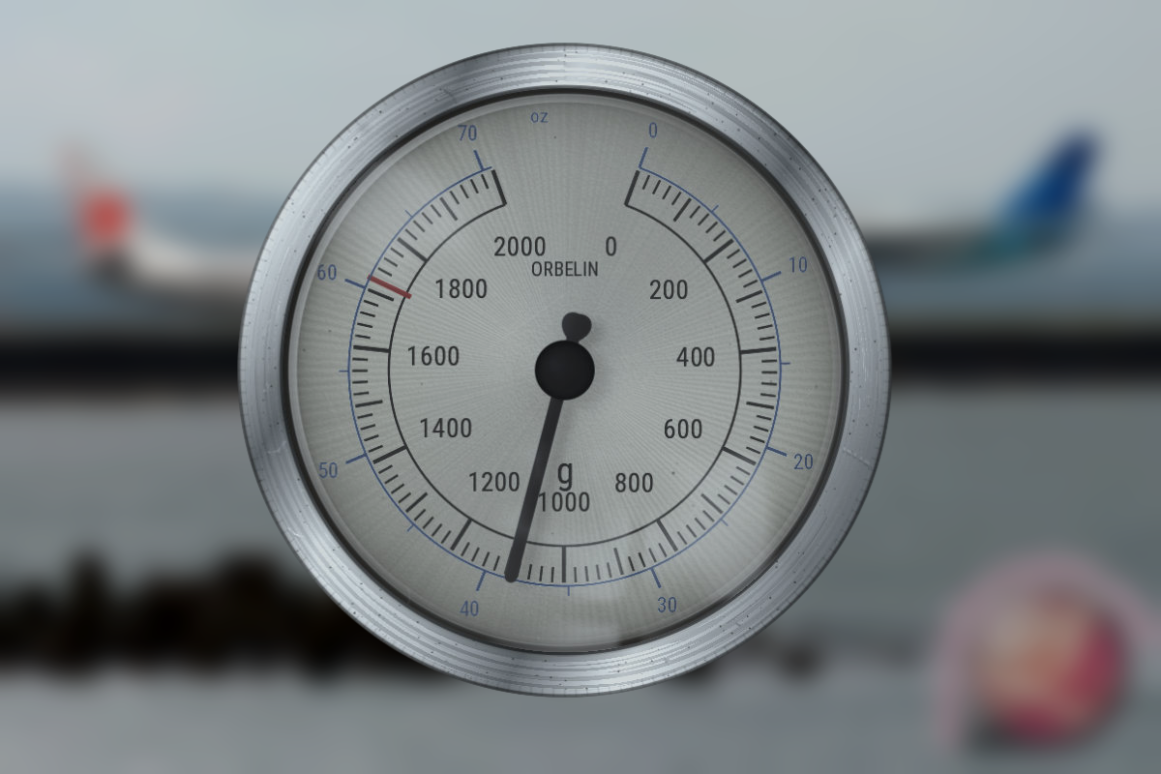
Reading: 1090,g
